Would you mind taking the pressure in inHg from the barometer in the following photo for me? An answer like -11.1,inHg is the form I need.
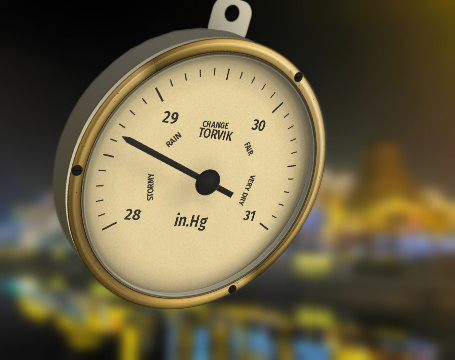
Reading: 28.65,inHg
